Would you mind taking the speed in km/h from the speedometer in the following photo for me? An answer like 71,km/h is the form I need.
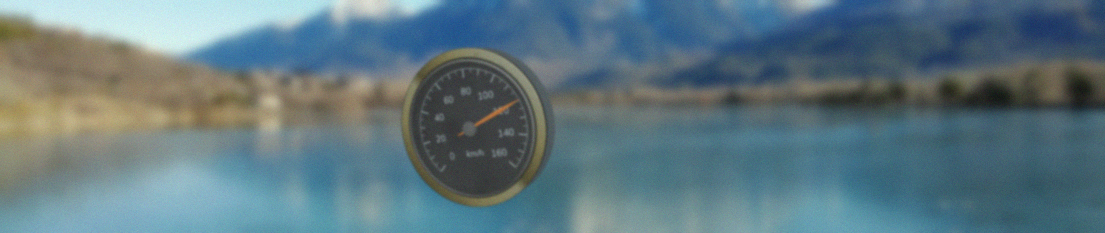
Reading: 120,km/h
